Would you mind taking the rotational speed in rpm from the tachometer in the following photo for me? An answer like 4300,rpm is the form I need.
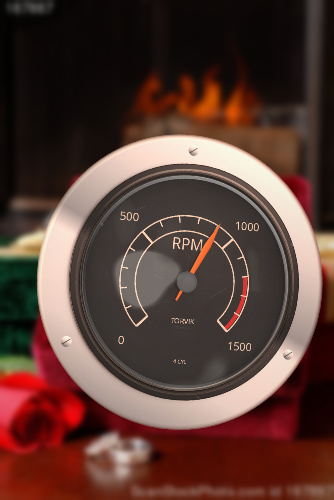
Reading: 900,rpm
